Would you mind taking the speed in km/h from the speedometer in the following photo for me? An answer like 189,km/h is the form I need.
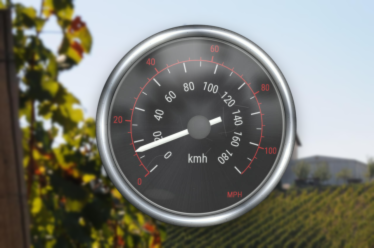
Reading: 15,km/h
